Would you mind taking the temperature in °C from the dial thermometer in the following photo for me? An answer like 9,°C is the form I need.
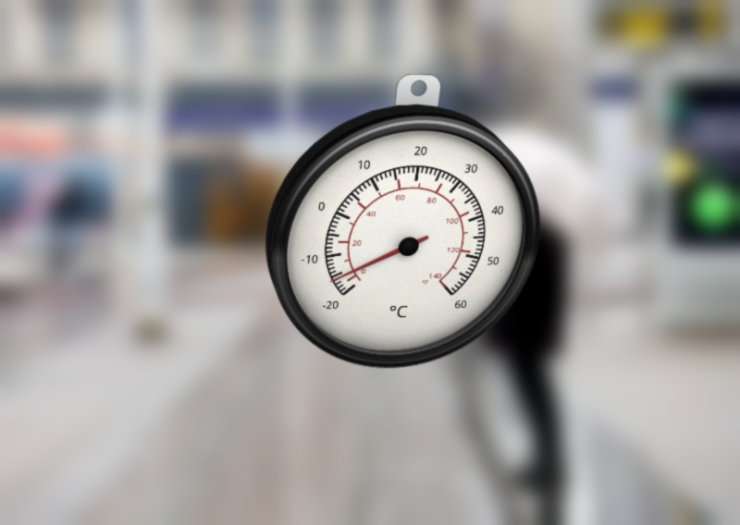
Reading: -15,°C
